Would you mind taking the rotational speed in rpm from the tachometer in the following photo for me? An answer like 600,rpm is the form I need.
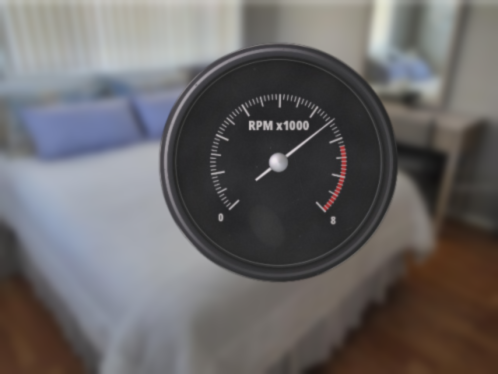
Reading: 5500,rpm
